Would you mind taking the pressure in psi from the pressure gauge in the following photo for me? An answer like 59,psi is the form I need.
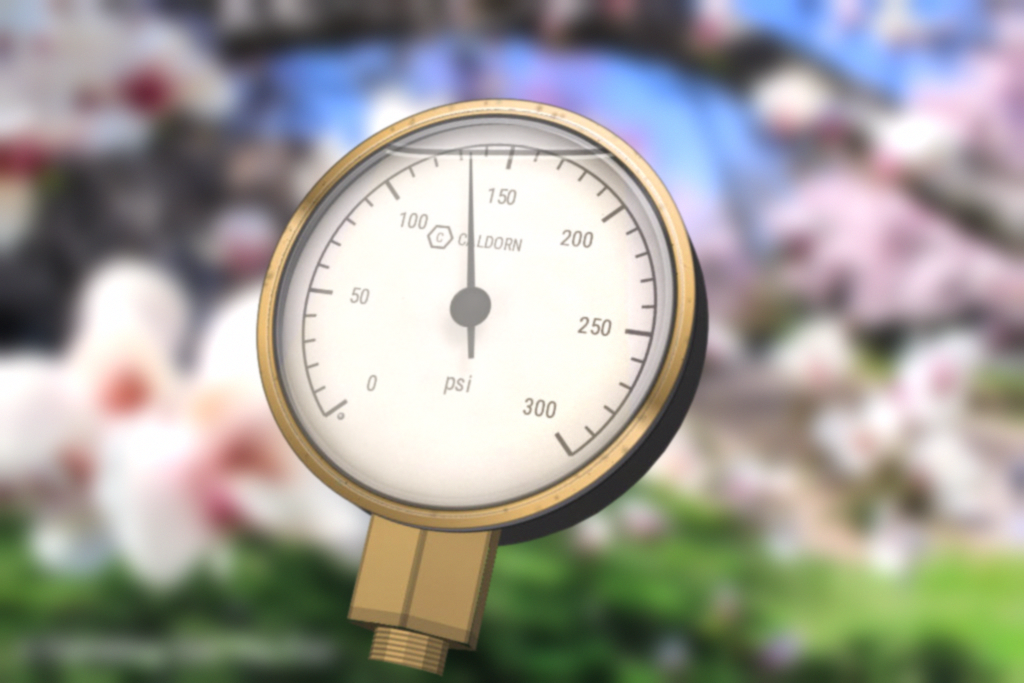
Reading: 135,psi
